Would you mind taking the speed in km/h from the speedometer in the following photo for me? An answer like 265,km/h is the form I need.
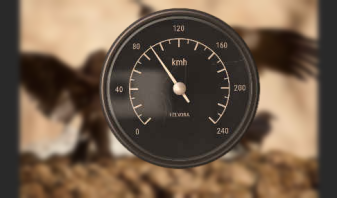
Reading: 90,km/h
